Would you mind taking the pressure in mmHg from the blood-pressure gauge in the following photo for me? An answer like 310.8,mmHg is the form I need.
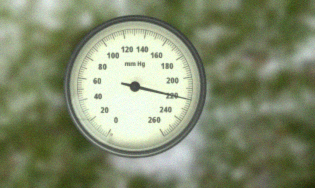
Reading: 220,mmHg
